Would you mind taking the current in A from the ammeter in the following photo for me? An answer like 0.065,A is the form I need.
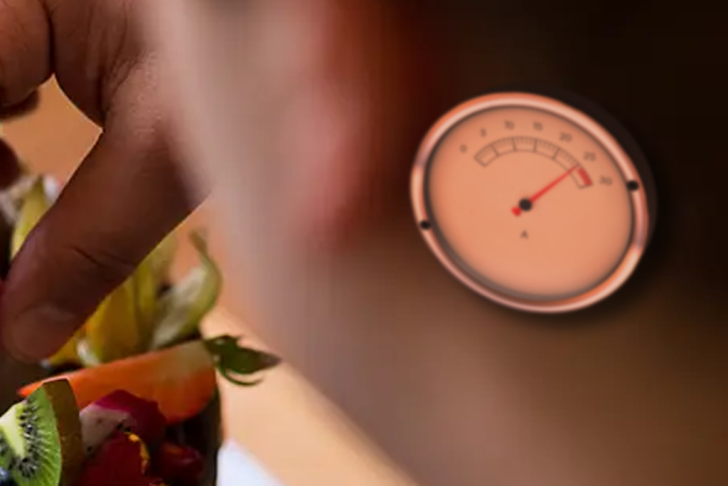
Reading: 25,A
